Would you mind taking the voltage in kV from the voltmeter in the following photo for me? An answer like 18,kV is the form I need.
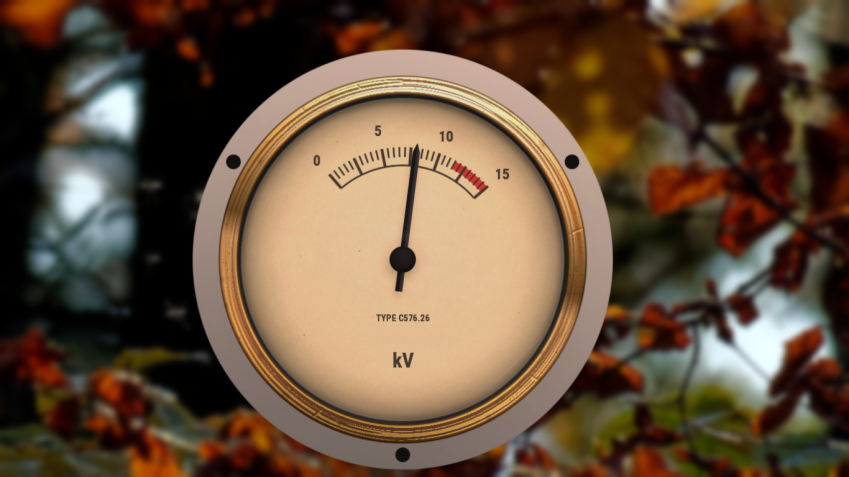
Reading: 8,kV
